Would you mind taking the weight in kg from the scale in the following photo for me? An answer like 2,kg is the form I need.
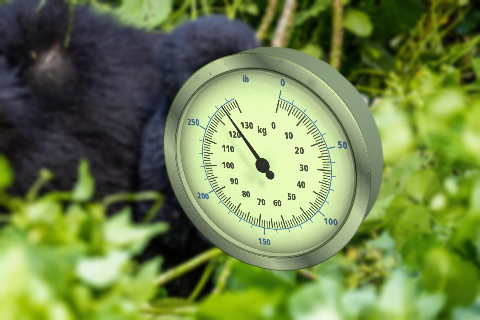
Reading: 125,kg
